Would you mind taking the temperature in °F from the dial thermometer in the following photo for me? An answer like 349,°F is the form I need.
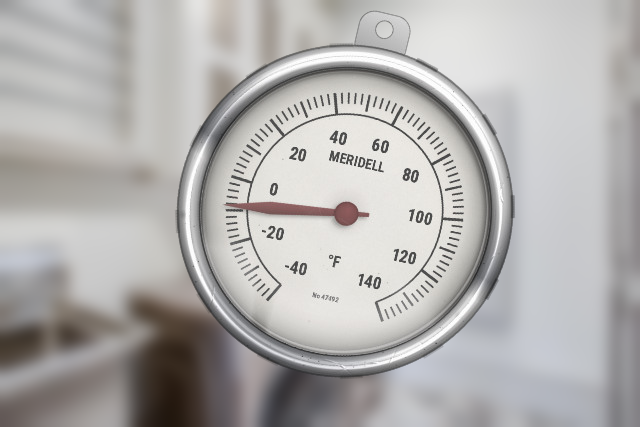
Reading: -8,°F
